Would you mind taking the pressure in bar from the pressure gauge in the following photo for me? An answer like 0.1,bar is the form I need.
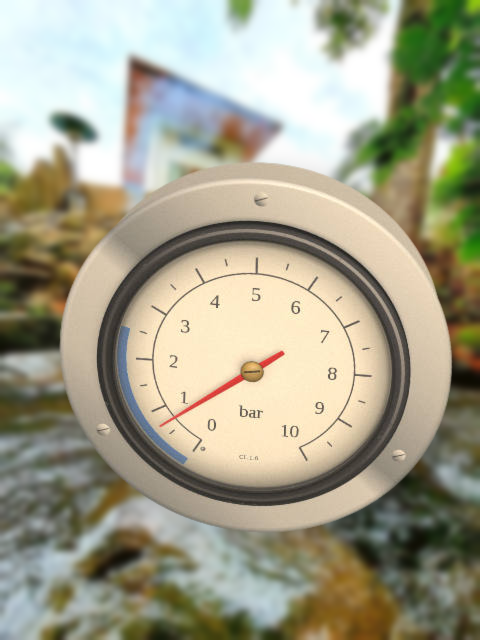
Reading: 0.75,bar
